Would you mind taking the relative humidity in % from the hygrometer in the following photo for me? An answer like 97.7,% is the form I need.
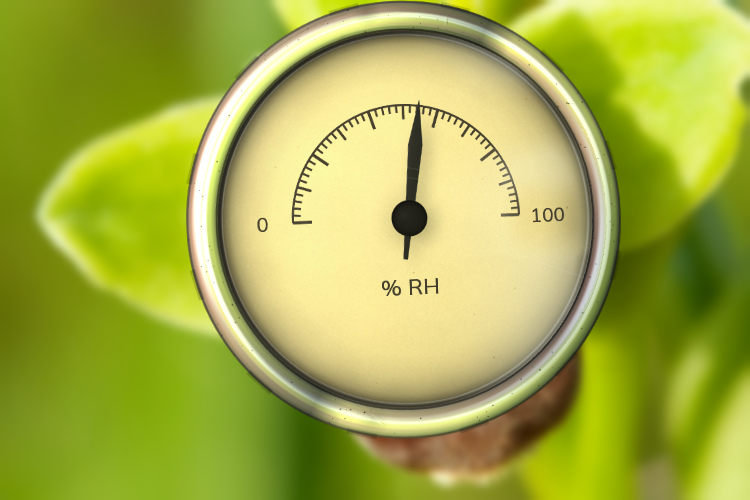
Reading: 54,%
